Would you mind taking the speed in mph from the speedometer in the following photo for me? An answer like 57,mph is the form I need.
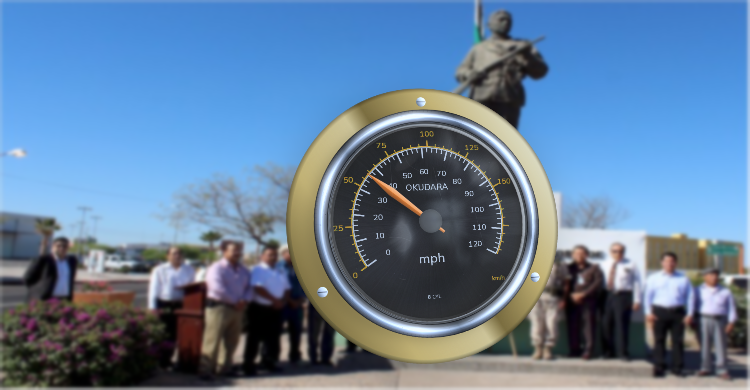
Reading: 36,mph
